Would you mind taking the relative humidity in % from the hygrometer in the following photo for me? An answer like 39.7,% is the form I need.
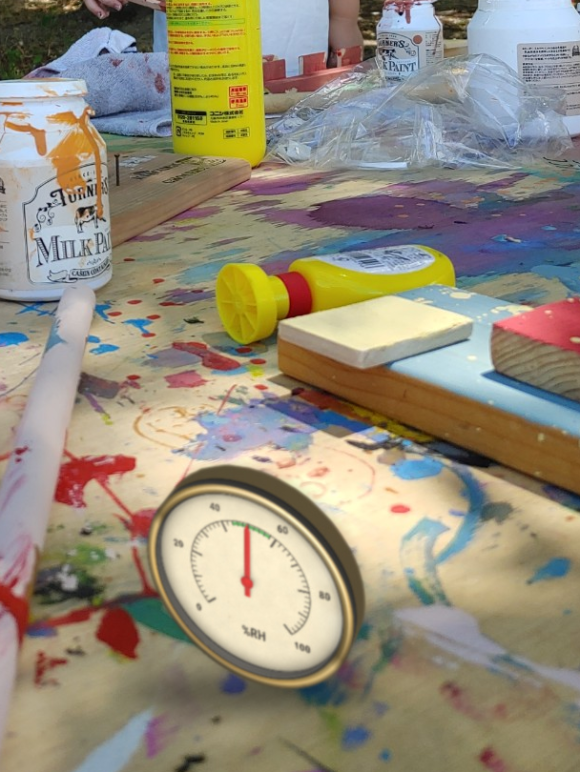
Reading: 50,%
